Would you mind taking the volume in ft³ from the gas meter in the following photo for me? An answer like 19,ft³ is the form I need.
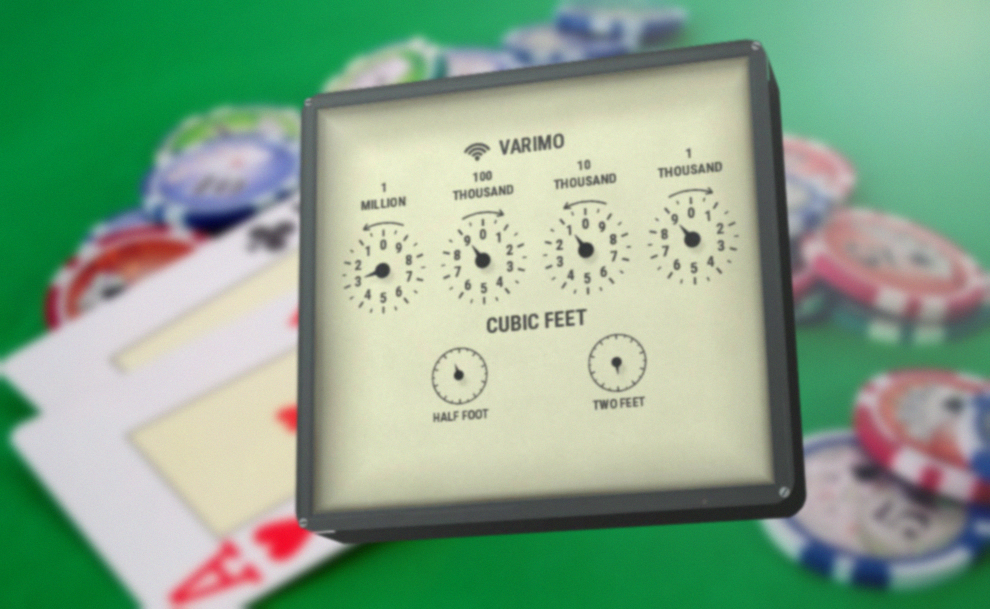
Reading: 290900,ft³
